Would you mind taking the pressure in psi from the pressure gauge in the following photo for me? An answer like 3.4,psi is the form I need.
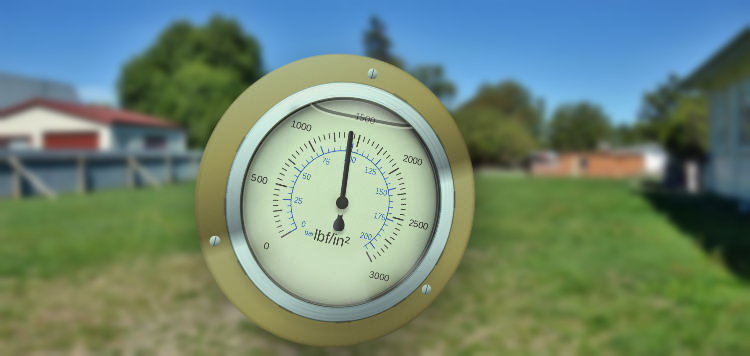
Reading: 1400,psi
